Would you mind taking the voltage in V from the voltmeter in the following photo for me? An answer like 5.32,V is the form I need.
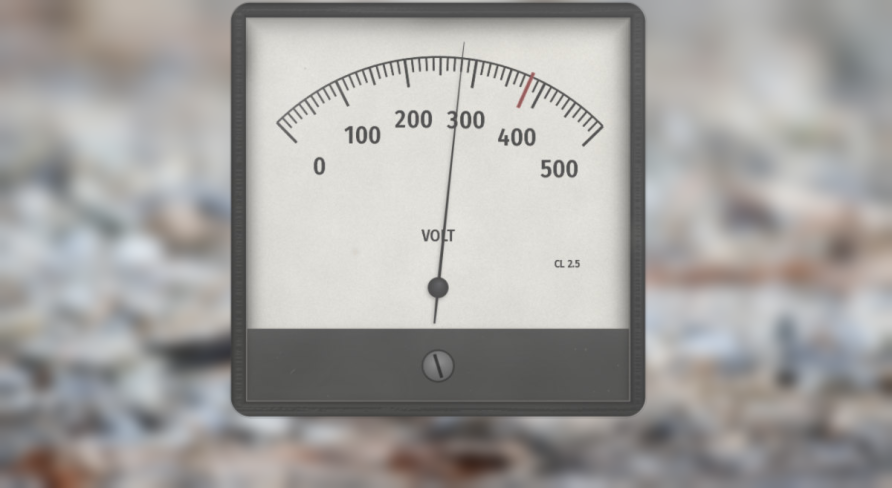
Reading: 280,V
